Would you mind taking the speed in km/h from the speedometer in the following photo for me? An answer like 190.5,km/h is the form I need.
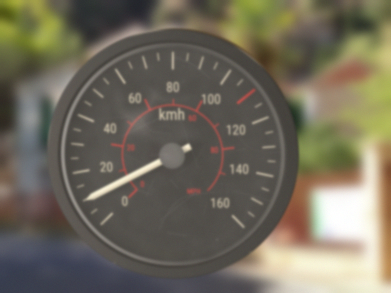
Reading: 10,km/h
